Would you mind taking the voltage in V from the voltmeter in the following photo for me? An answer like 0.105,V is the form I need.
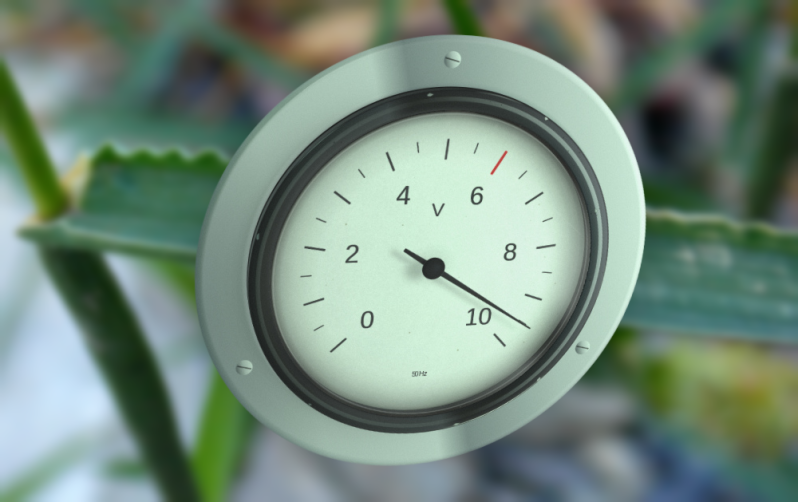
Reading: 9.5,V
